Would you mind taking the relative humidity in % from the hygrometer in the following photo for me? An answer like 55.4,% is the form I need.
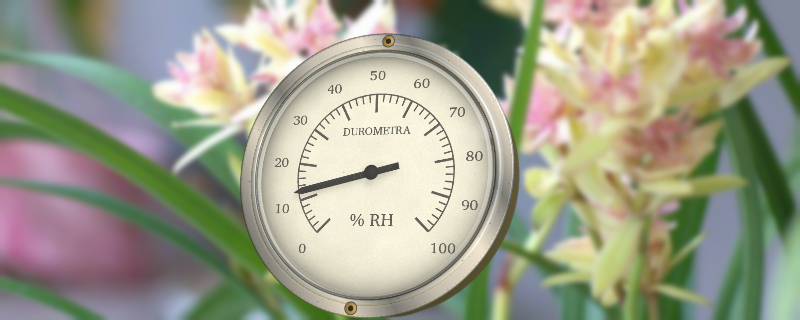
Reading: 12,%
